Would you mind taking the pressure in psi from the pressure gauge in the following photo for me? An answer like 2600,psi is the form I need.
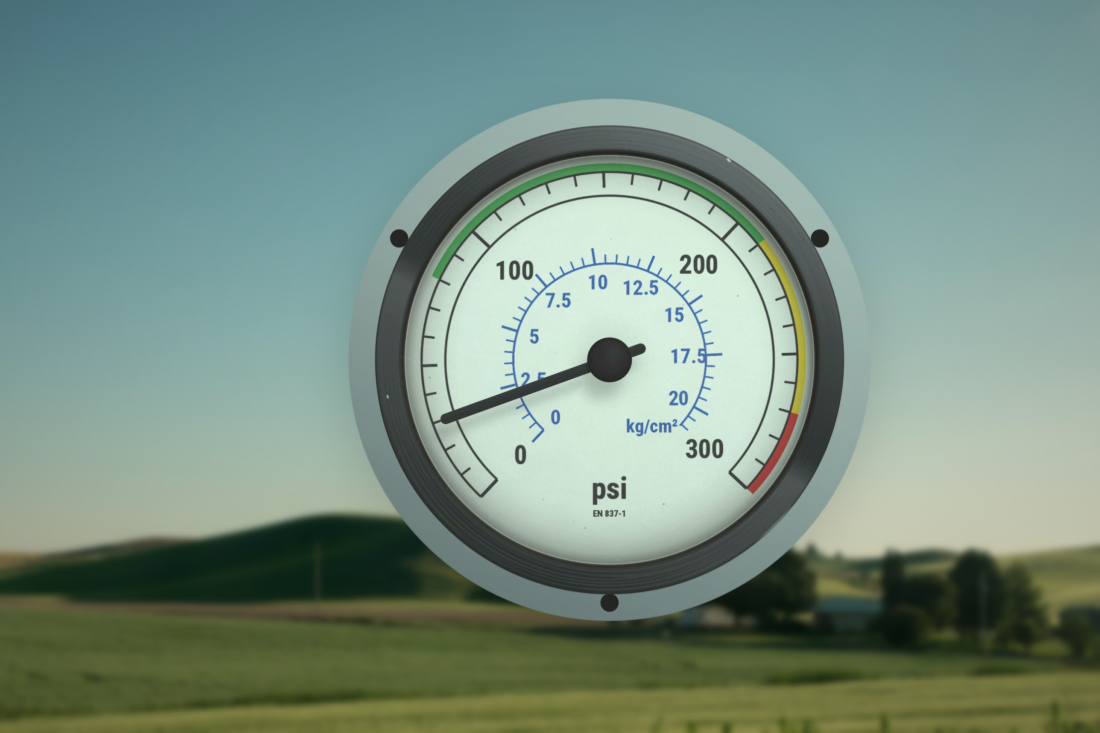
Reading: 30,psi
